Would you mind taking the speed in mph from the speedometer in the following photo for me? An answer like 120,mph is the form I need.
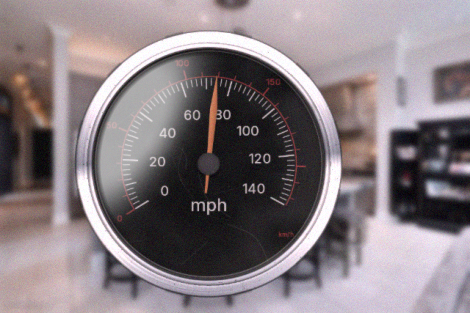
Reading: 74,mph
